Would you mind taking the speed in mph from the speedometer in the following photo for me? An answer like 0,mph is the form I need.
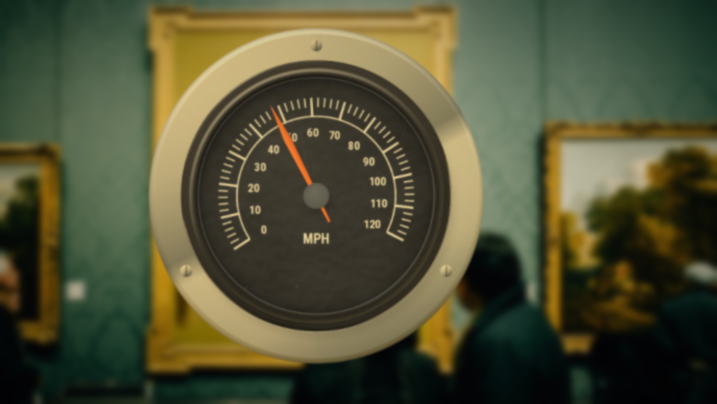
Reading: 48,mph
